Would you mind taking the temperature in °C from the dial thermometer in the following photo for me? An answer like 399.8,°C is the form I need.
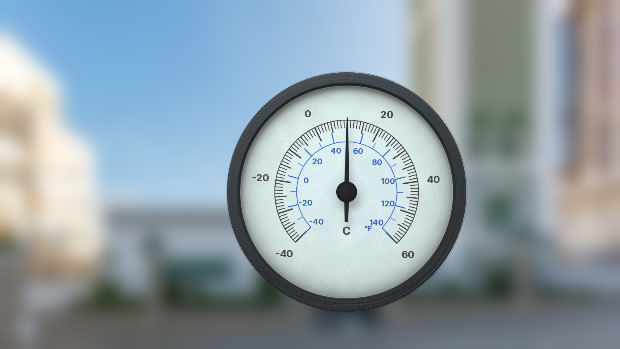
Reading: 10,°C
